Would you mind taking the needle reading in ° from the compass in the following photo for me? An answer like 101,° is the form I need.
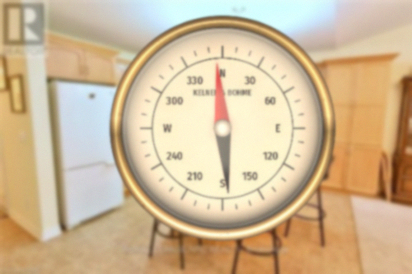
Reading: 355,°
